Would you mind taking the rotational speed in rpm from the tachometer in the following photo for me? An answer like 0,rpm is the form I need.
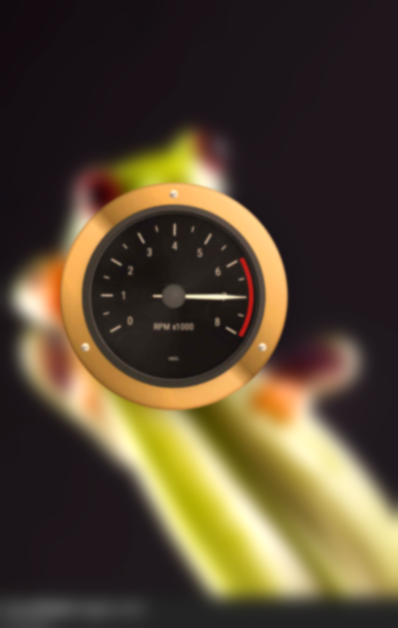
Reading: 7000,rpm
